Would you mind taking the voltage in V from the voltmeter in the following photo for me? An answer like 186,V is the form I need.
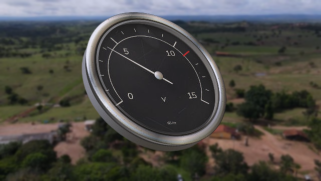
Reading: 4,V
